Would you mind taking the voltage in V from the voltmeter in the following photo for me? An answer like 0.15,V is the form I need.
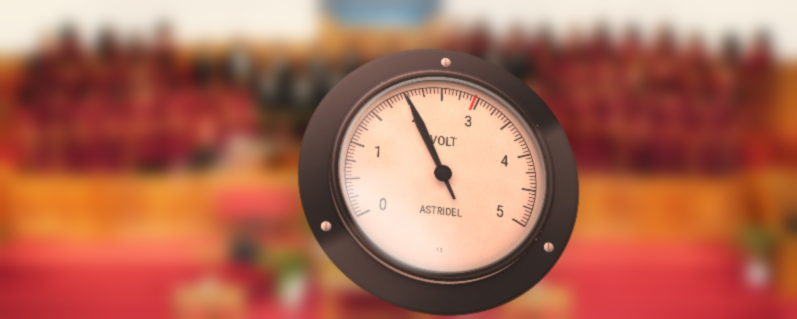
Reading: 2,V
